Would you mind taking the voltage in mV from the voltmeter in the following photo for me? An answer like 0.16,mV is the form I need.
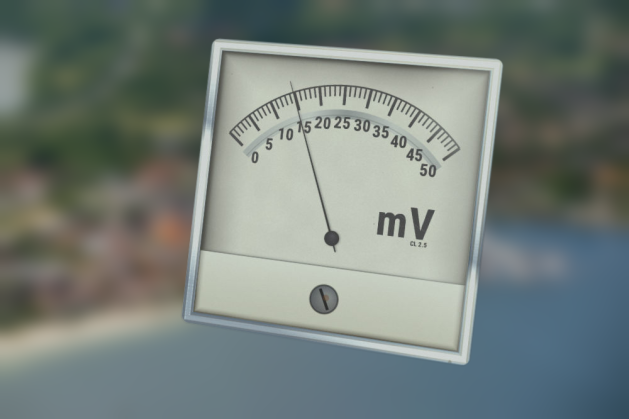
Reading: 15,mV
